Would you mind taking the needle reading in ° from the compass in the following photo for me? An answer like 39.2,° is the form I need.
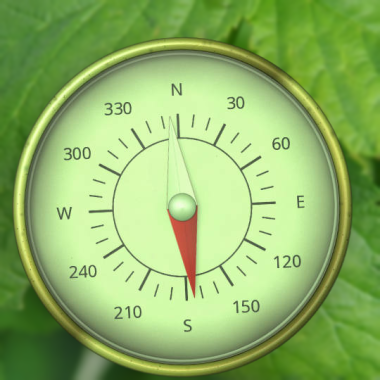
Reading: 175,°
